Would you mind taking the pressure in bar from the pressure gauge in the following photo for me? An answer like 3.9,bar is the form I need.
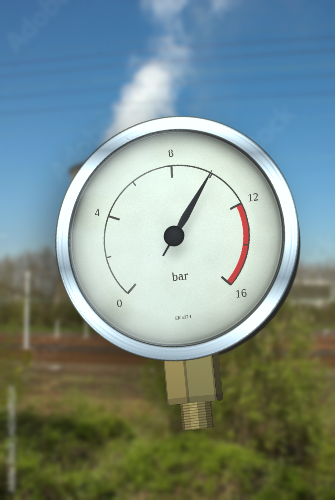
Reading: 10,bar
